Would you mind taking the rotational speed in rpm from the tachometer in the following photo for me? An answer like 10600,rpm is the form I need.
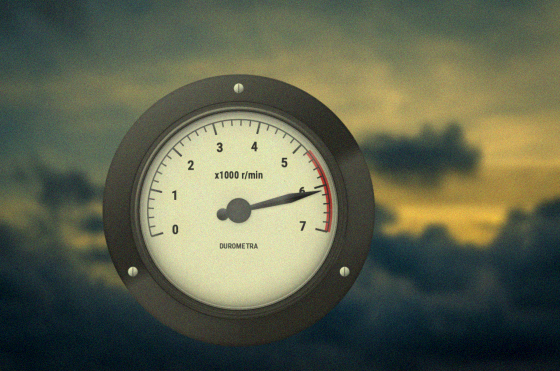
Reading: 6100,rpm
